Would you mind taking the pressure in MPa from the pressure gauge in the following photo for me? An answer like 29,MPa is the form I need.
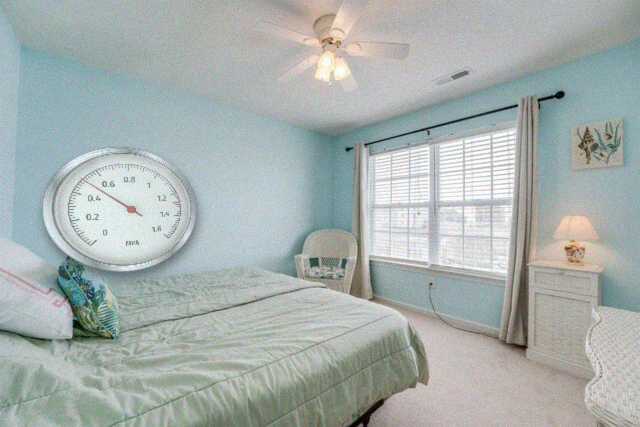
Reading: 0.5,MPa
